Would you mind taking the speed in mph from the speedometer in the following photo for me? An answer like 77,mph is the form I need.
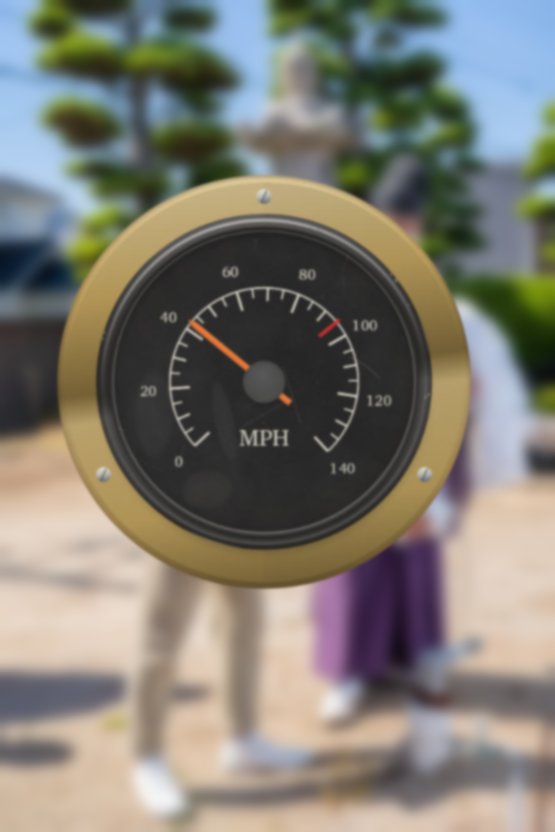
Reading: 42.5,mph
